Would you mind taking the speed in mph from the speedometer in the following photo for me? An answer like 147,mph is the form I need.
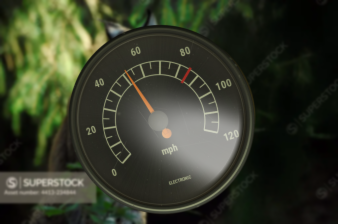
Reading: 52.5,mph
